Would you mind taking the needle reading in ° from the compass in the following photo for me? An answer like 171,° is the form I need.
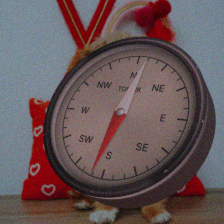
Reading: 190,°
